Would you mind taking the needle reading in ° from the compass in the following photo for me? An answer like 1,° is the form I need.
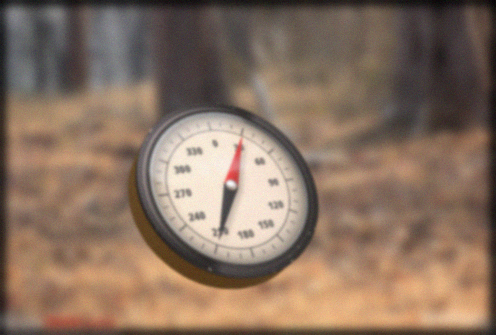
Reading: 30,°
